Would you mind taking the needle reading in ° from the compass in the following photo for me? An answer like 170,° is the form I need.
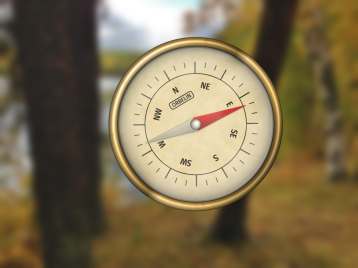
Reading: 100,°
